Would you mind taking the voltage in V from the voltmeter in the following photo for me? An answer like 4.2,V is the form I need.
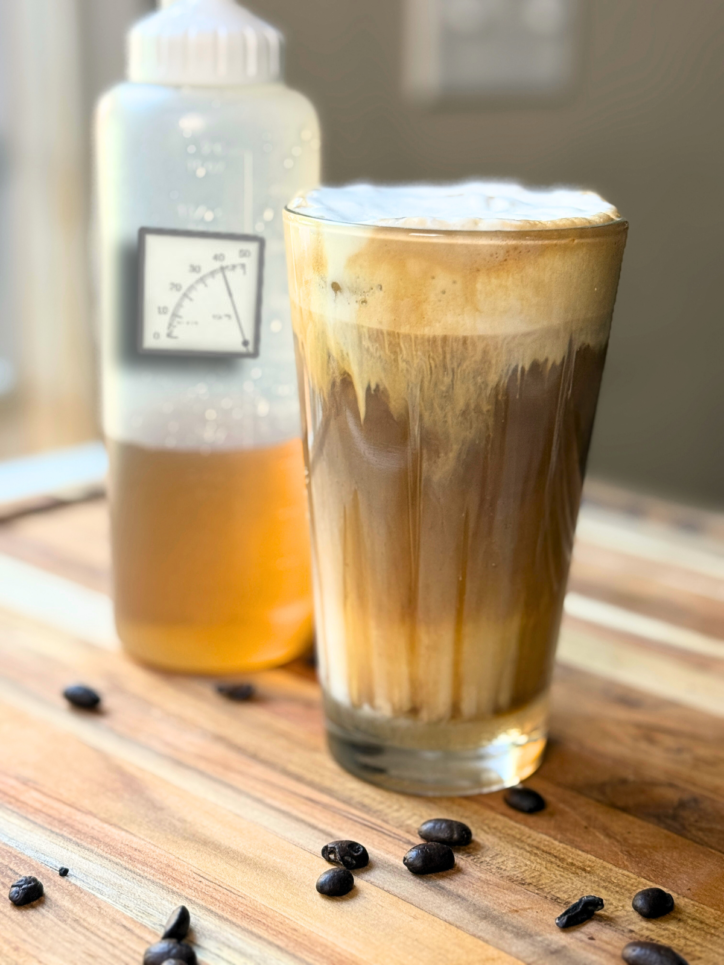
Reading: 40,V
